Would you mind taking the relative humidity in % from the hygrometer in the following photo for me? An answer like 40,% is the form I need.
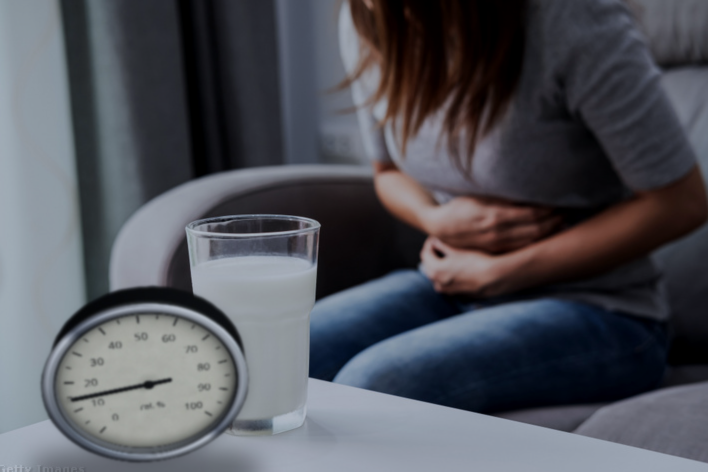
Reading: 15,%
